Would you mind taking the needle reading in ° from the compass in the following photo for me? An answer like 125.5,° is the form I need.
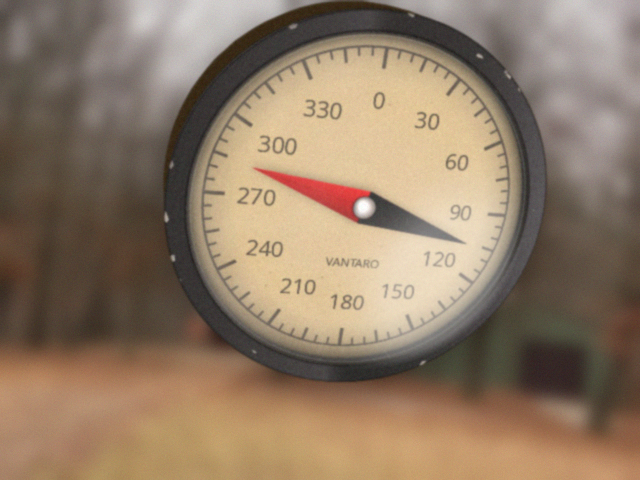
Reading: 285,°
